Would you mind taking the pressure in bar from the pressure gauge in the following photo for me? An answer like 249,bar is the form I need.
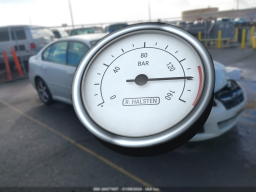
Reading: 140,bar
